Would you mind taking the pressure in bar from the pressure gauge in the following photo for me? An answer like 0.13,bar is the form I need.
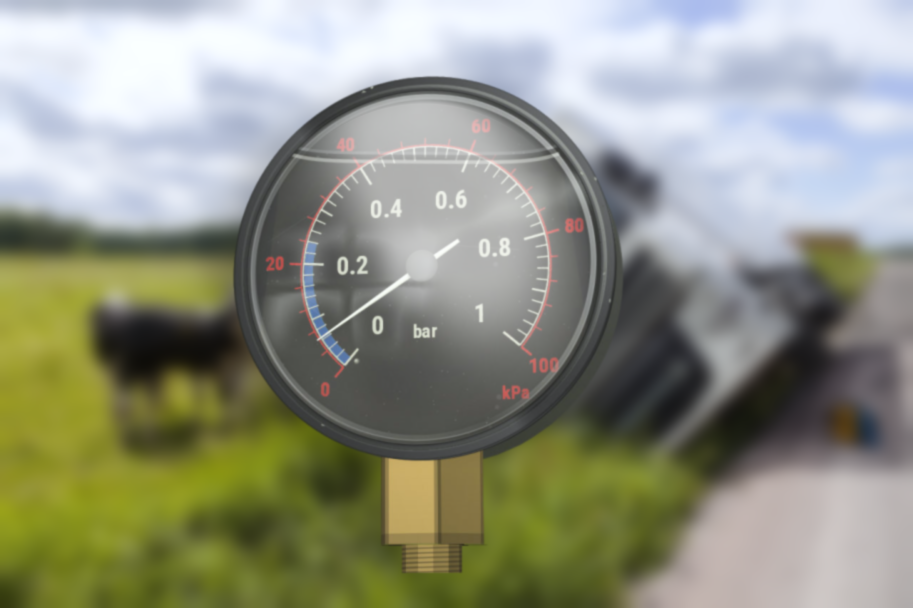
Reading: 0.06,bar
